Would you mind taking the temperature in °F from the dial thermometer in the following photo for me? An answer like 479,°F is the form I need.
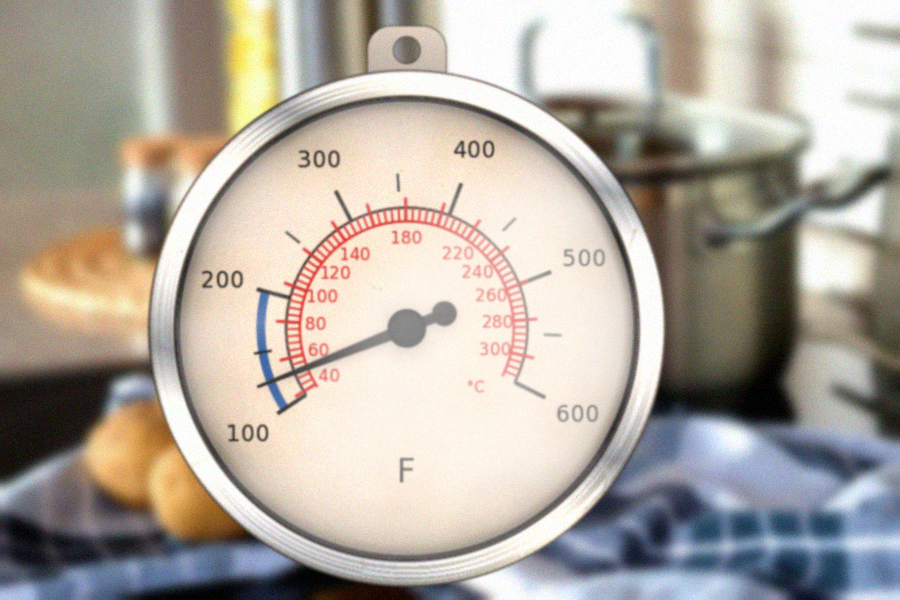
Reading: 125,°F
